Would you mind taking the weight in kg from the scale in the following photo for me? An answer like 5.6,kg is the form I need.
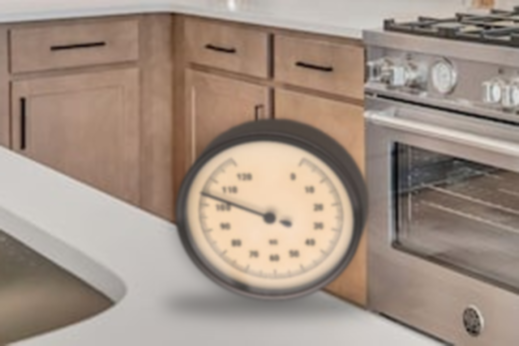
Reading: 105,kg
